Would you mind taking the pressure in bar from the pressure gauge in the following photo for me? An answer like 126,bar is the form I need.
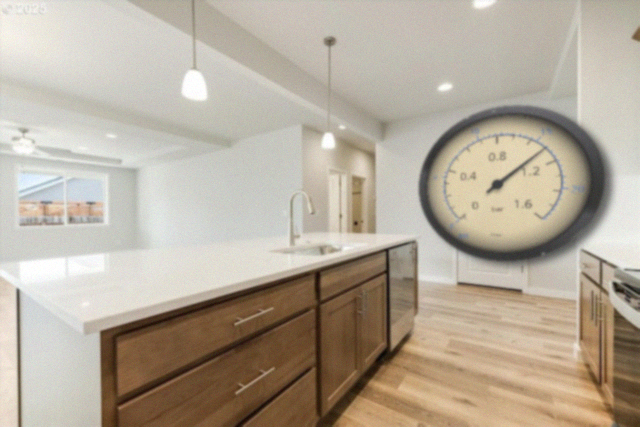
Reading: 1.1,bar
